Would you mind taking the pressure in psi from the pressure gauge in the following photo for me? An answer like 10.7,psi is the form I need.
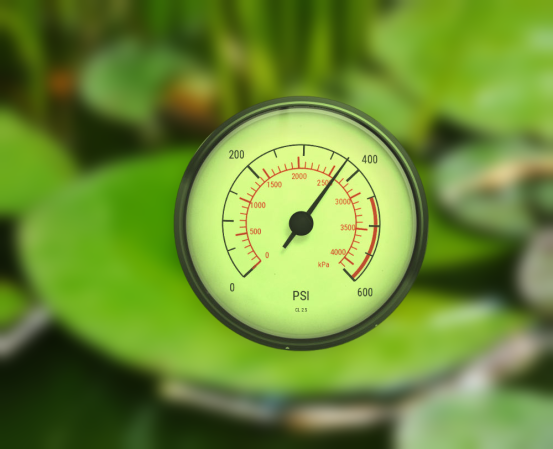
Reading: 375,psi
